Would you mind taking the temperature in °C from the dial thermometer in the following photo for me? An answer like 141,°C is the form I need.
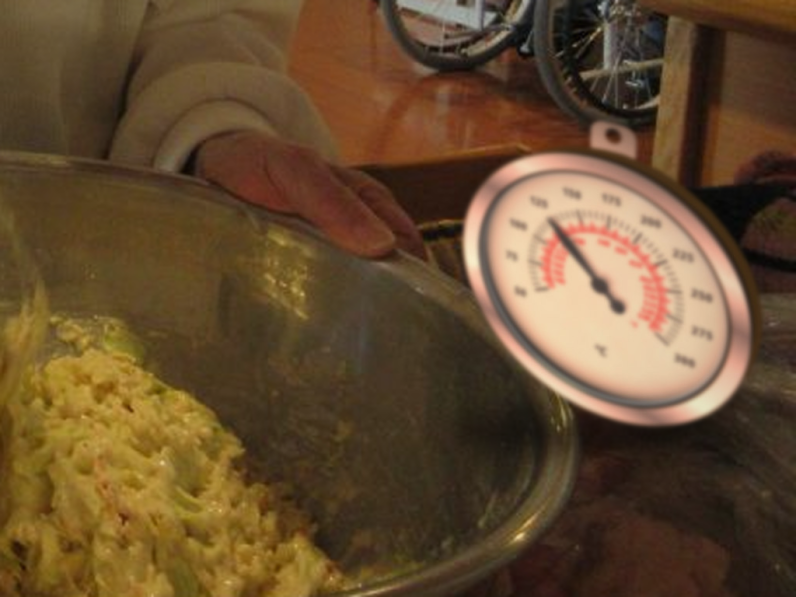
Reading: 125,°C
